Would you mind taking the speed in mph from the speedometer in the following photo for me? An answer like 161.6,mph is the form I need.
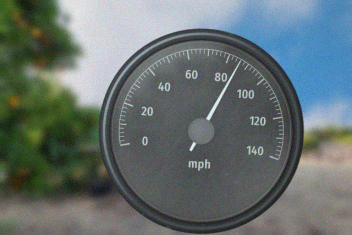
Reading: 86,mph
